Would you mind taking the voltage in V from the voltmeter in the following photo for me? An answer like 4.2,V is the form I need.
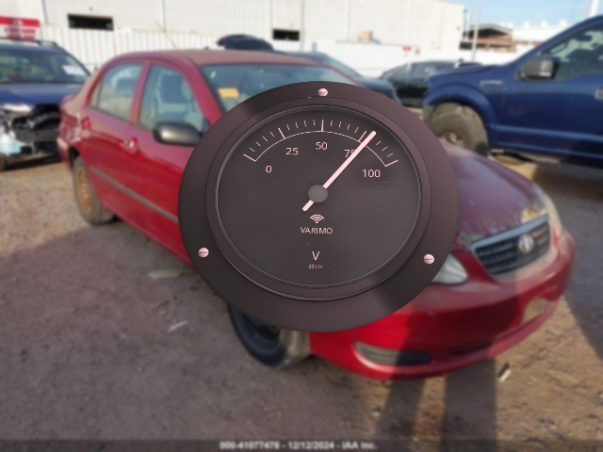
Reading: 80,V
